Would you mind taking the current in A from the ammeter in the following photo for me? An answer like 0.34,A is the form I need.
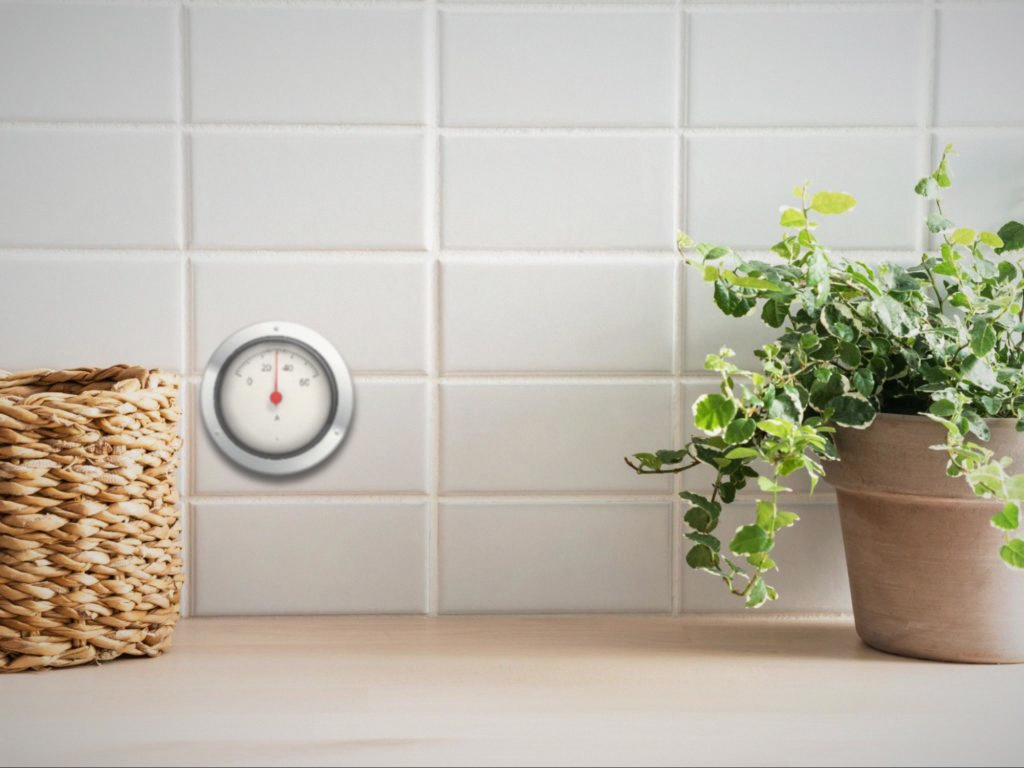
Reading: 30,A
